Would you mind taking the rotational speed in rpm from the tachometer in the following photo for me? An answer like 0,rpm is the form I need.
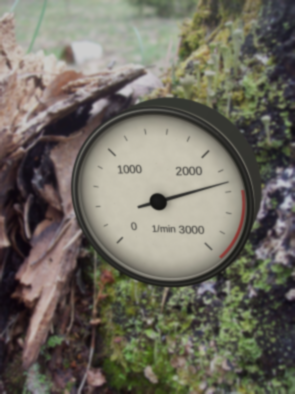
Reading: 2300,rpm
